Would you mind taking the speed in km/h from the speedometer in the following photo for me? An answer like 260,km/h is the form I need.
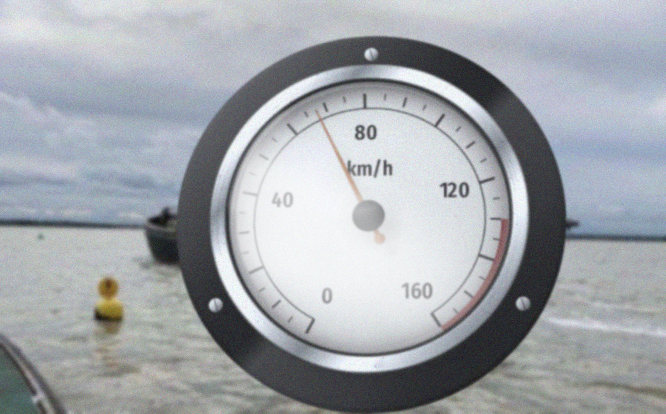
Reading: 67.5,km/h
